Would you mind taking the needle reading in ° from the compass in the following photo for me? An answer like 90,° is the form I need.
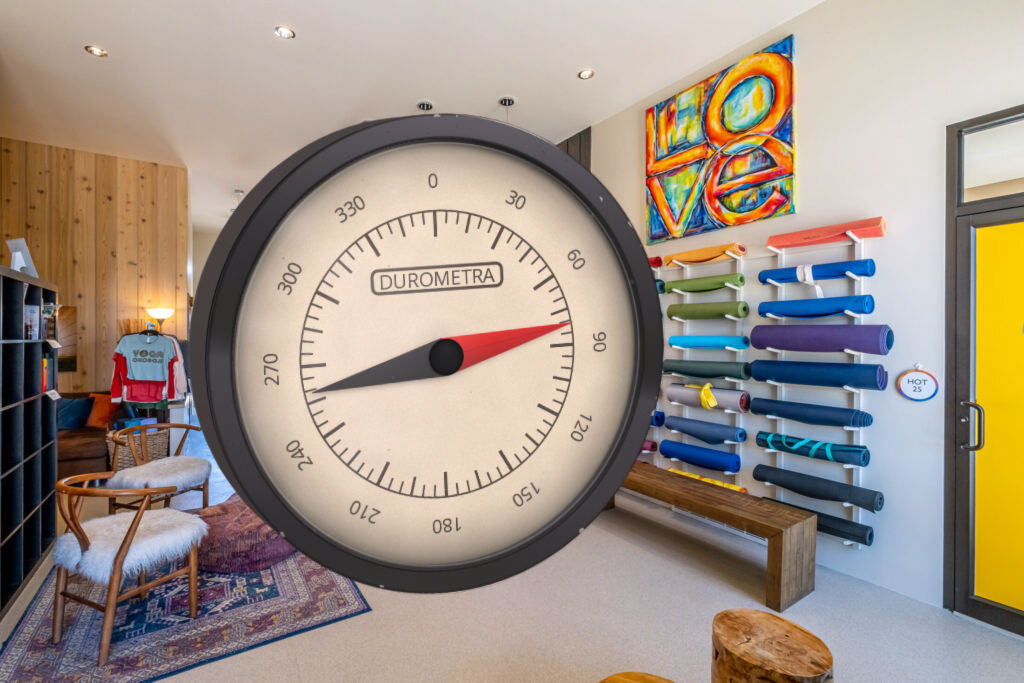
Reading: 80,°
